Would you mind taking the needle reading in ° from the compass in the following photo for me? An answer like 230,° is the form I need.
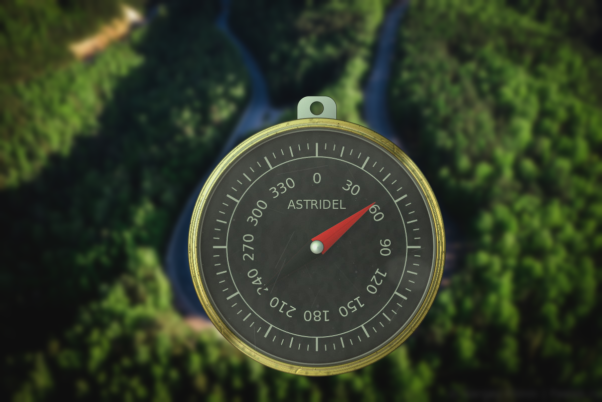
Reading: 52.5,°
